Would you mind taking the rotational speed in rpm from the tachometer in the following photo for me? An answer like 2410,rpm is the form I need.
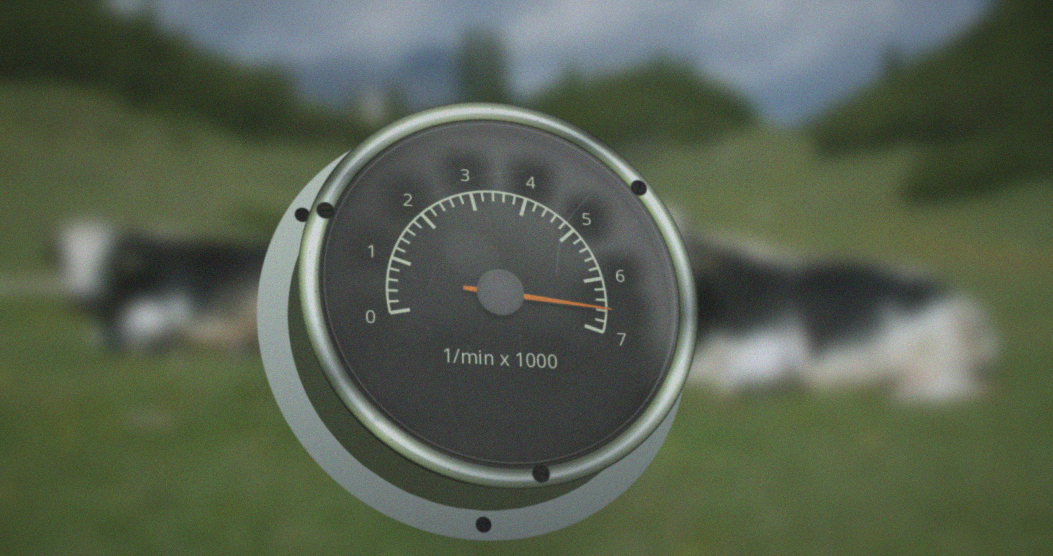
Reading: 6600,rpm
